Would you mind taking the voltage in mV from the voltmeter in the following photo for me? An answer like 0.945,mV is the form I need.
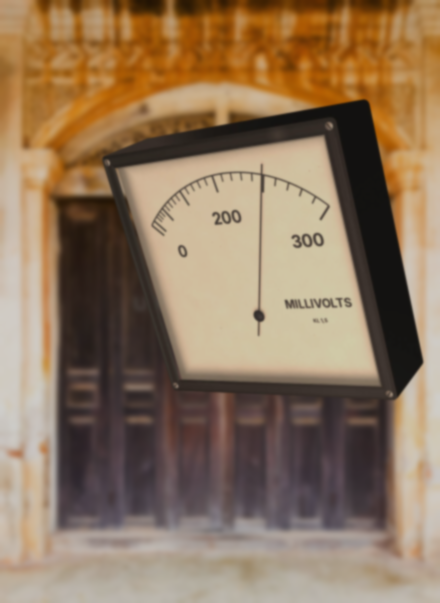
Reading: 250,mV
